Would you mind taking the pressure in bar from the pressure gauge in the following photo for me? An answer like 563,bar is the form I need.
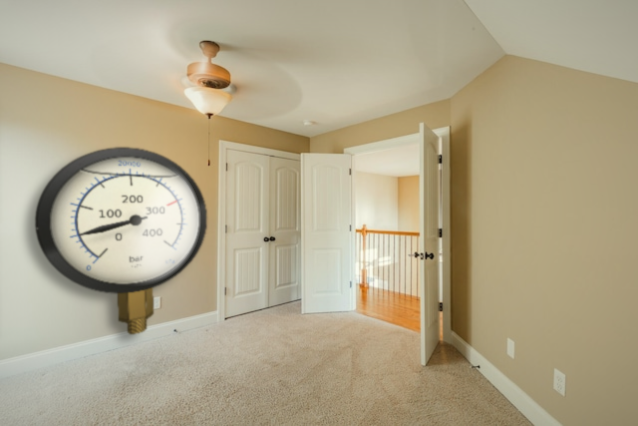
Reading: 50,bar
